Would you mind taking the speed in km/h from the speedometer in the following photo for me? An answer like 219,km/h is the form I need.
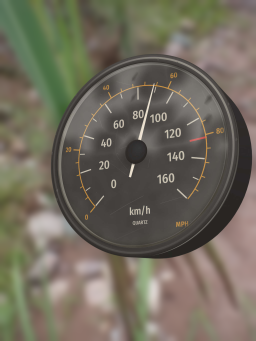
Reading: 90,km/h
